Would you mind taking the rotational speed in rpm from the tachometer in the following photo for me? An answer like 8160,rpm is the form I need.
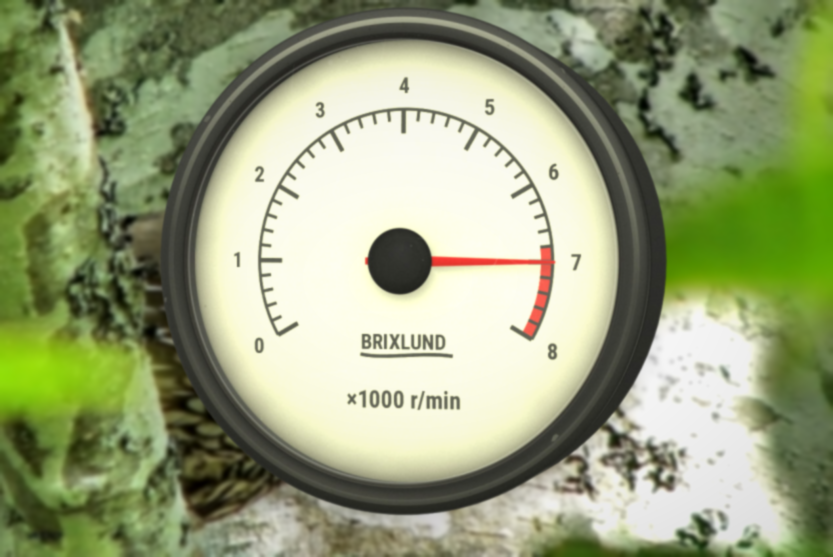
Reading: 7000,rpm
